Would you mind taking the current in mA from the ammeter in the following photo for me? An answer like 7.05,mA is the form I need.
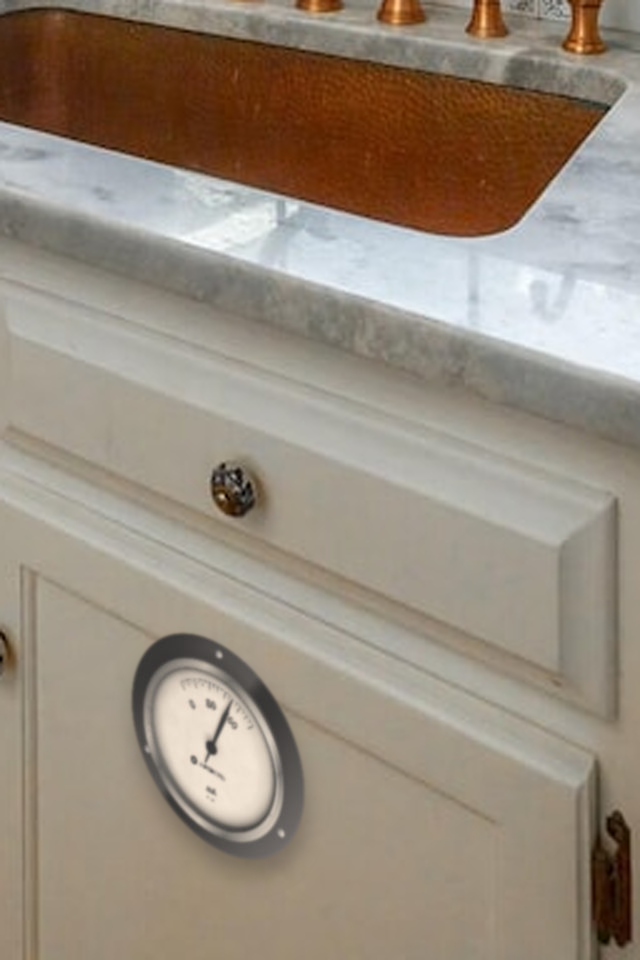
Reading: 140,mA
